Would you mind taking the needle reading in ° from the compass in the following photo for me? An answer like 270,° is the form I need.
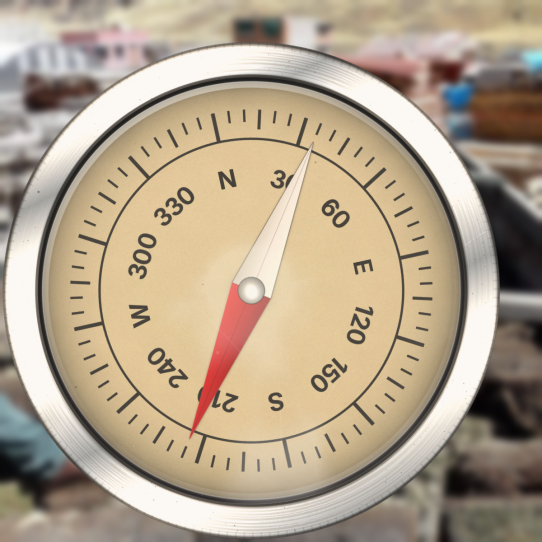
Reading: 215,°
